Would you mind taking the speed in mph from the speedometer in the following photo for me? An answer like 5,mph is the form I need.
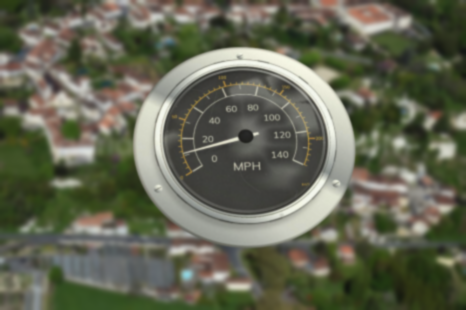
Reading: 10,mph
